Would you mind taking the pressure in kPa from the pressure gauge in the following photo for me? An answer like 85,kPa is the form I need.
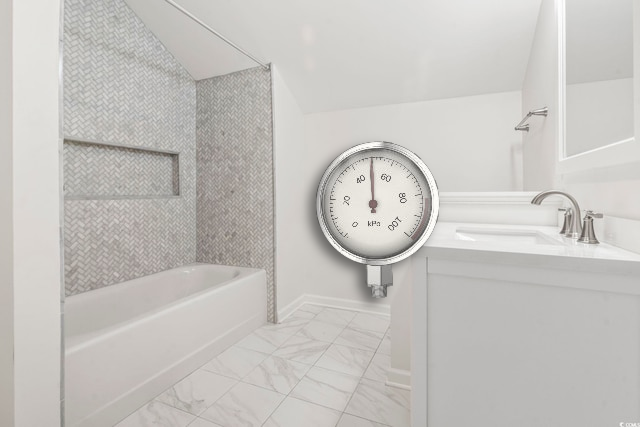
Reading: 50,kPa
